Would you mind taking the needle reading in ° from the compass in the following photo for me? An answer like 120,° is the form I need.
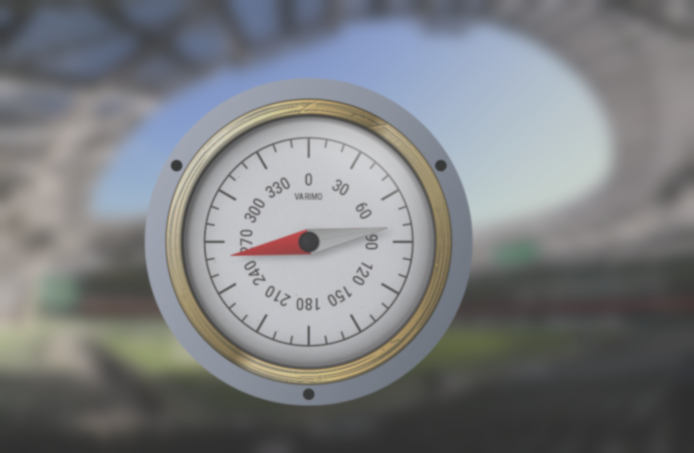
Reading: 260,°
